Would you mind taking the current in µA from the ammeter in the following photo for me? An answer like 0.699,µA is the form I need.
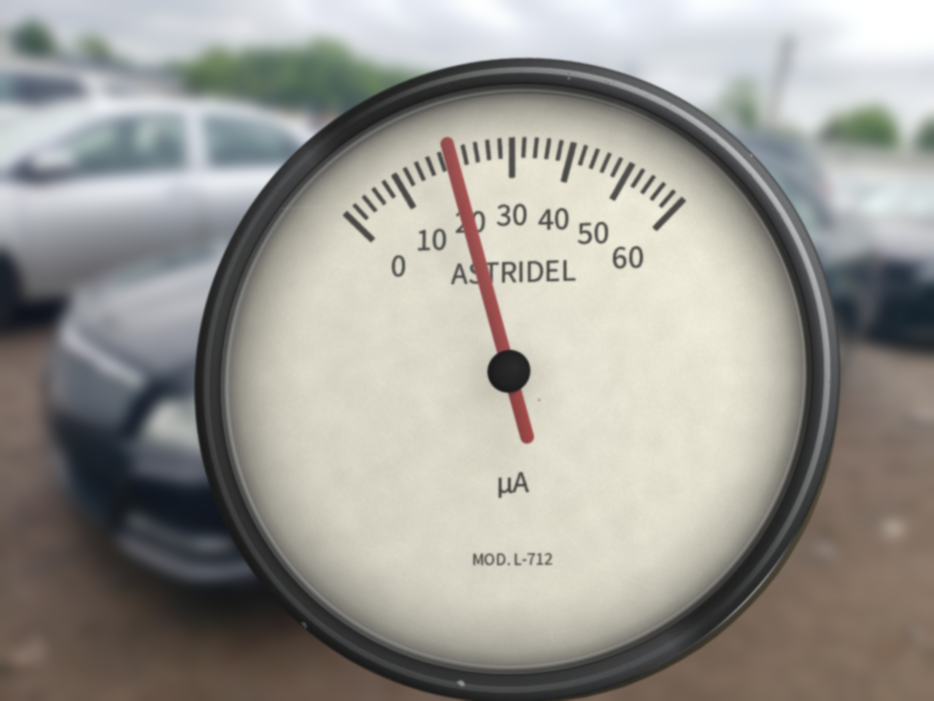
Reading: 20,µA
